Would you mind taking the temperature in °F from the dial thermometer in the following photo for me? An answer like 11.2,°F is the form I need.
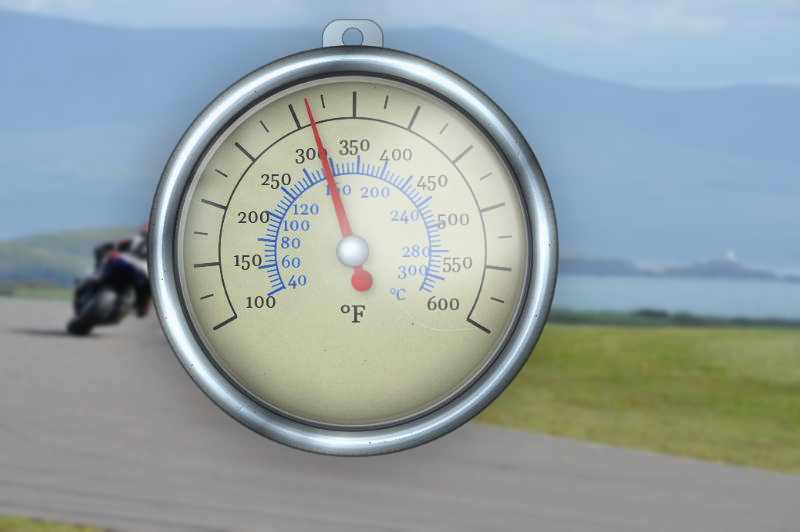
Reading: 312.5,°F
